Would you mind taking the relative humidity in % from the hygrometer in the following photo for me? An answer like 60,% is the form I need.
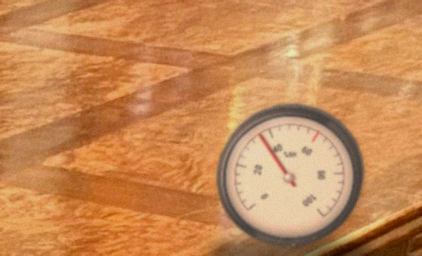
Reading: 36,%
